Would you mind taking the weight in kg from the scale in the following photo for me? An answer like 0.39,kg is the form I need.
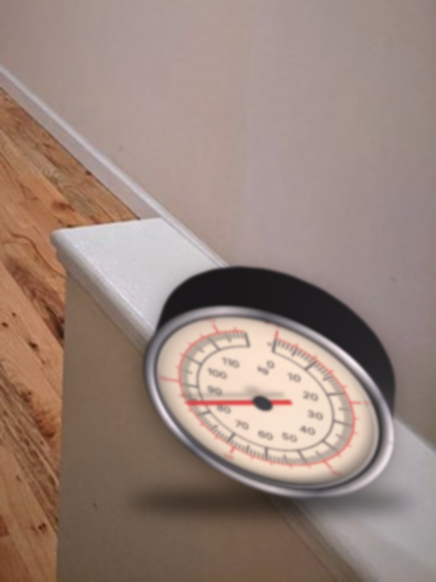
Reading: 85,kg
